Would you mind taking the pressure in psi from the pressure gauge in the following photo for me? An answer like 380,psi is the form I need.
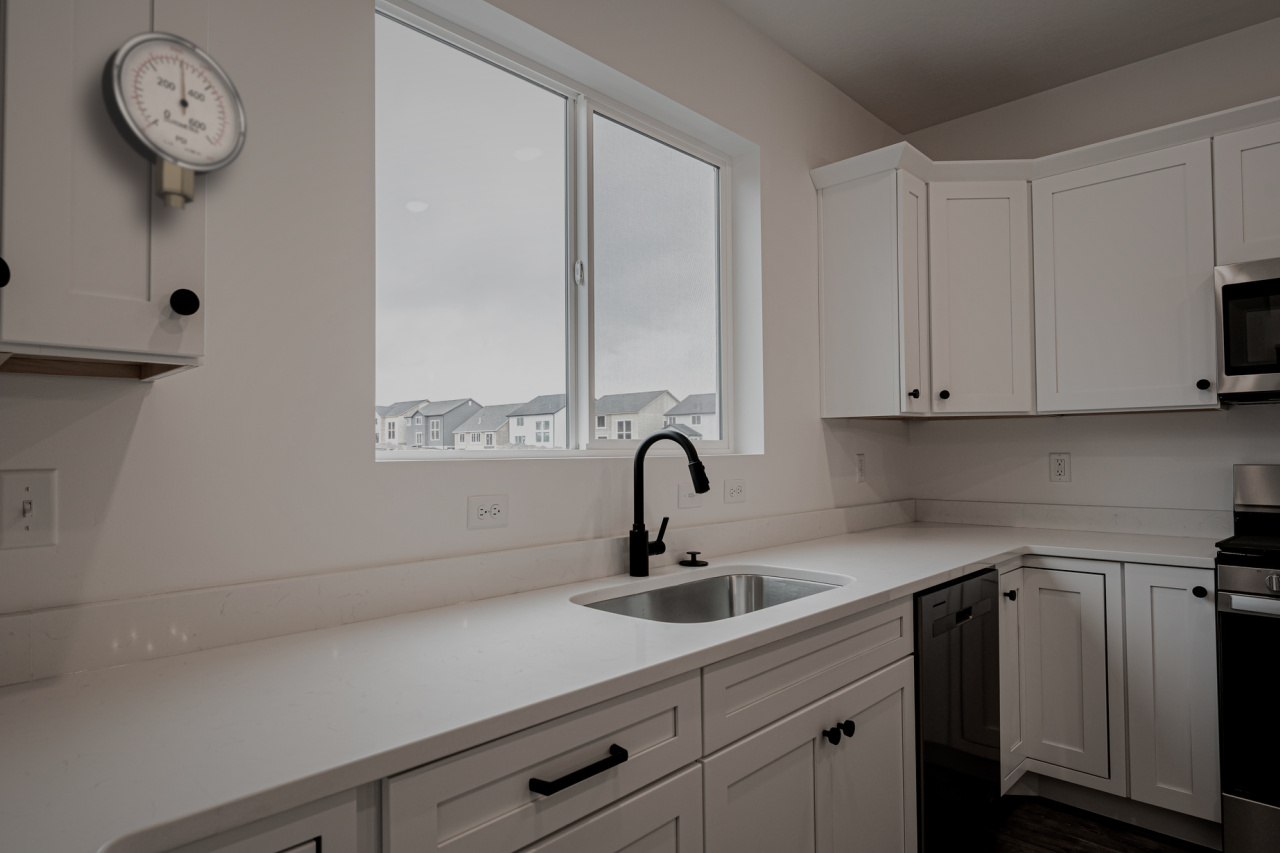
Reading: 300,psi
